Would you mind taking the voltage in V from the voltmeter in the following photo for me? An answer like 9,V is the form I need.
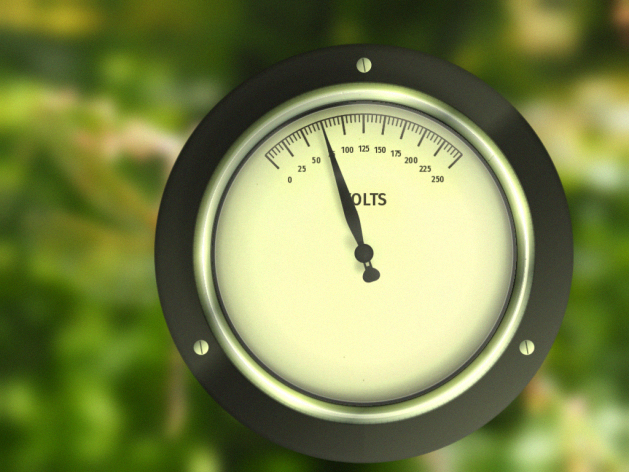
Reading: 75,V
